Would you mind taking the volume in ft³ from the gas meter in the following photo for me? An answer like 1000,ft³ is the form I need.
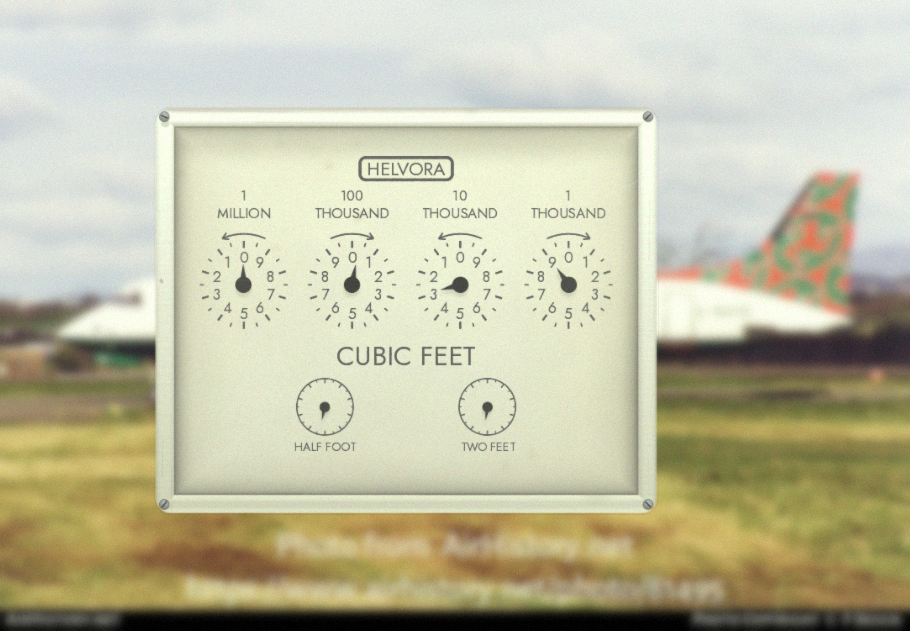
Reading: 2900,ft³
